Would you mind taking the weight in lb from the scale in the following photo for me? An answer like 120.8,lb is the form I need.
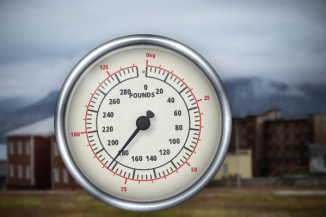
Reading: 184,lb
